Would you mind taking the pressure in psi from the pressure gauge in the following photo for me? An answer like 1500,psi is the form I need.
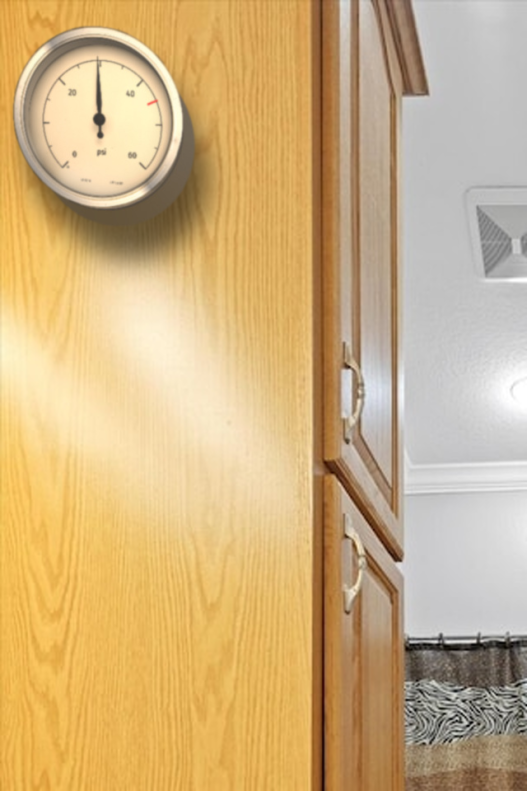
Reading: 30,psi
